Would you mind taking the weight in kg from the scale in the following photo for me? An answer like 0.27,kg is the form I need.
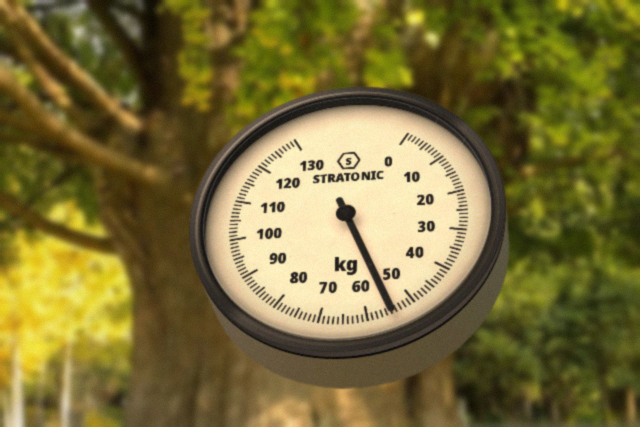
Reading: 55,kg
